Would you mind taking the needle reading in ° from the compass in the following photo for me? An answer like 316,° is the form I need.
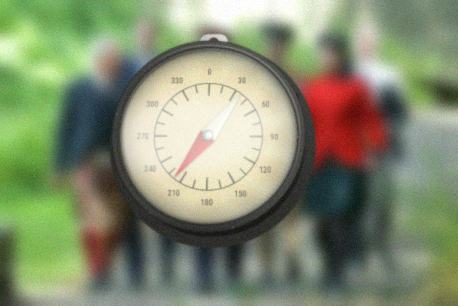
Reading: 217.5,°
